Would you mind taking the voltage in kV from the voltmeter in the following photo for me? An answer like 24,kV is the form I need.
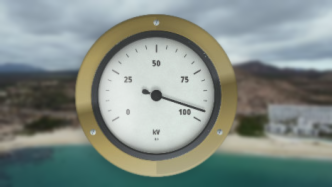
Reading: 95,kV
